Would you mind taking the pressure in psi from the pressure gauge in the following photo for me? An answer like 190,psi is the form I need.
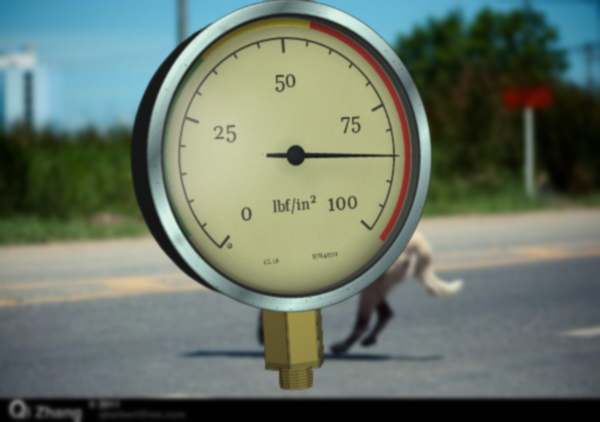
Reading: 85,psi
